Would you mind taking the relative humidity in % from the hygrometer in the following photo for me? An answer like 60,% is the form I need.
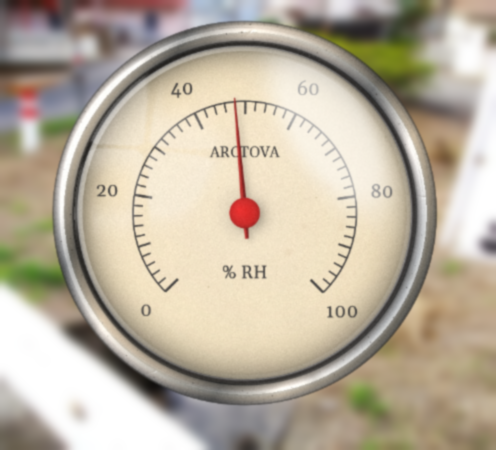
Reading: 48,%
